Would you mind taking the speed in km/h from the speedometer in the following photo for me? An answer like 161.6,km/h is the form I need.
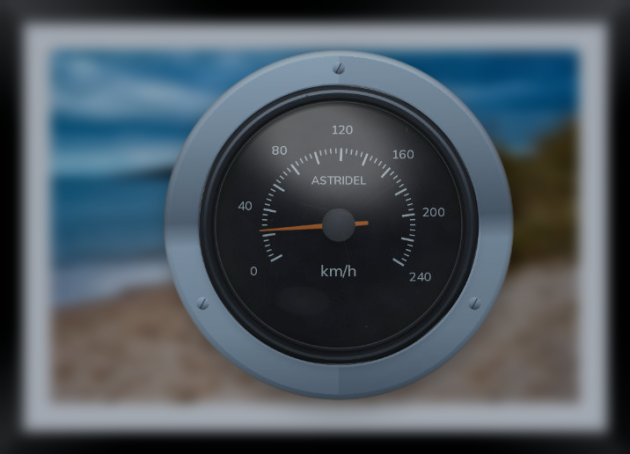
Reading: 24,km/h
